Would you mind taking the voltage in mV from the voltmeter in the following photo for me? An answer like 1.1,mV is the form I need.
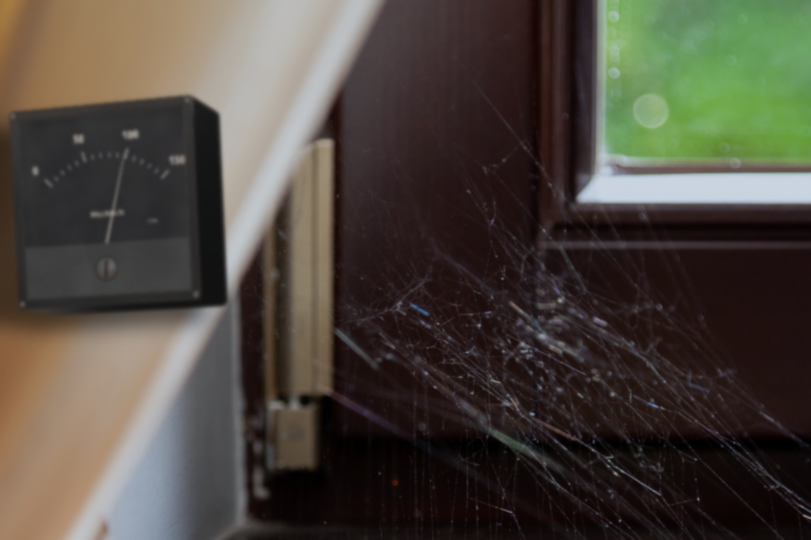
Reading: 100,mV
